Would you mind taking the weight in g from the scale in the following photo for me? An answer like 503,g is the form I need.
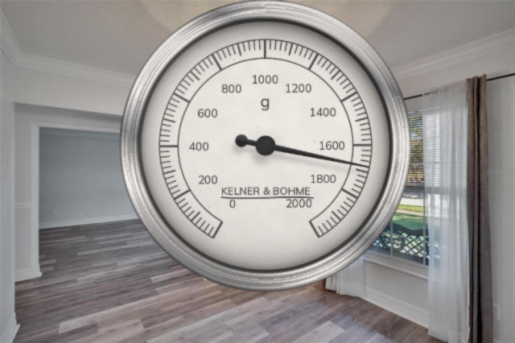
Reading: 1680,g
